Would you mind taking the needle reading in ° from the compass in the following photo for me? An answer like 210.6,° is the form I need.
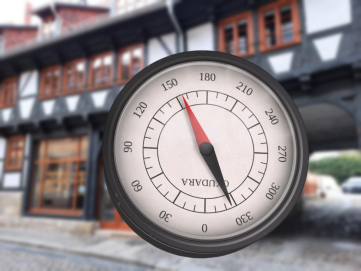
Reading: 155,°
